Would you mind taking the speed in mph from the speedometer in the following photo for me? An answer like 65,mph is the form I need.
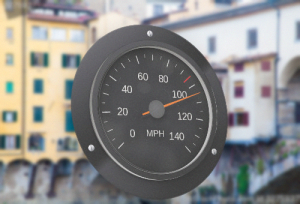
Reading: 105,mph
